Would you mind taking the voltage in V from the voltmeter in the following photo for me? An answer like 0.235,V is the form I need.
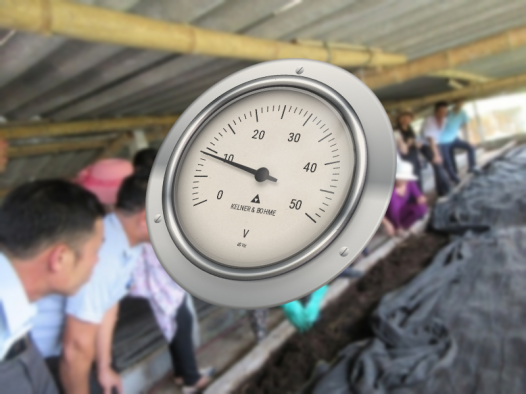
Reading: 9,V
